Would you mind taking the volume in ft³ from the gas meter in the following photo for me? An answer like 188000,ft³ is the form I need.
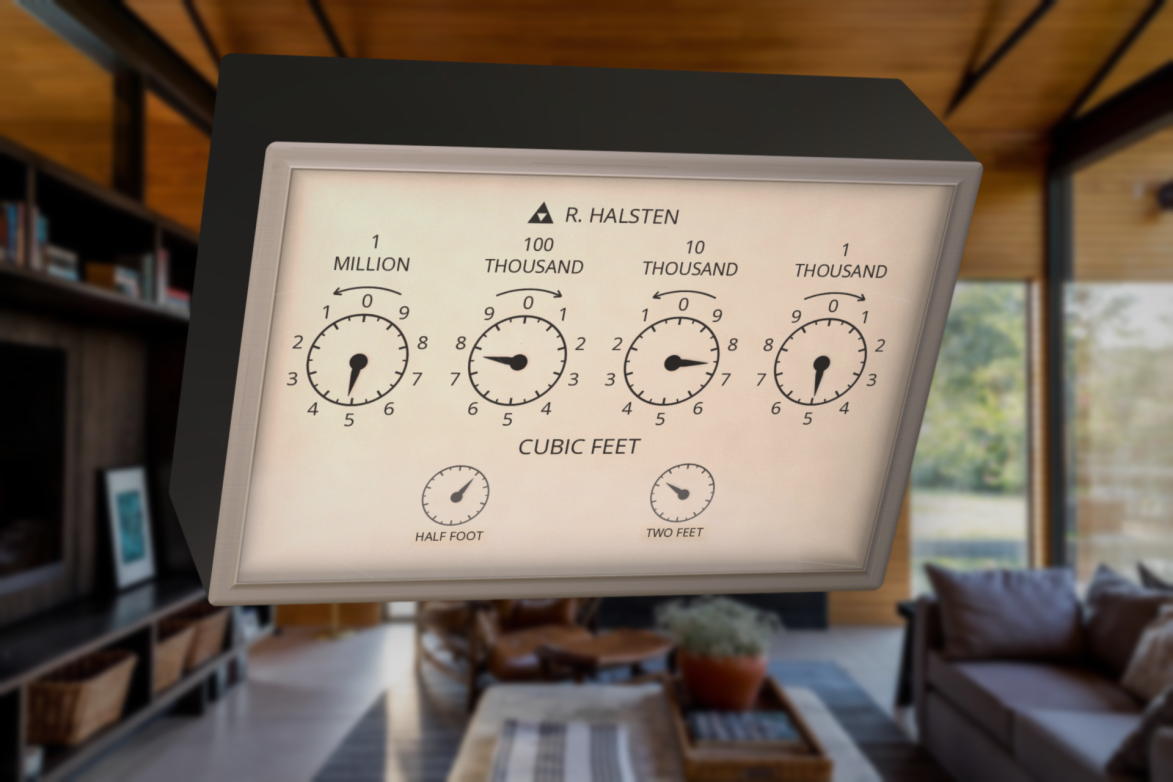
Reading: 477500,ft³
